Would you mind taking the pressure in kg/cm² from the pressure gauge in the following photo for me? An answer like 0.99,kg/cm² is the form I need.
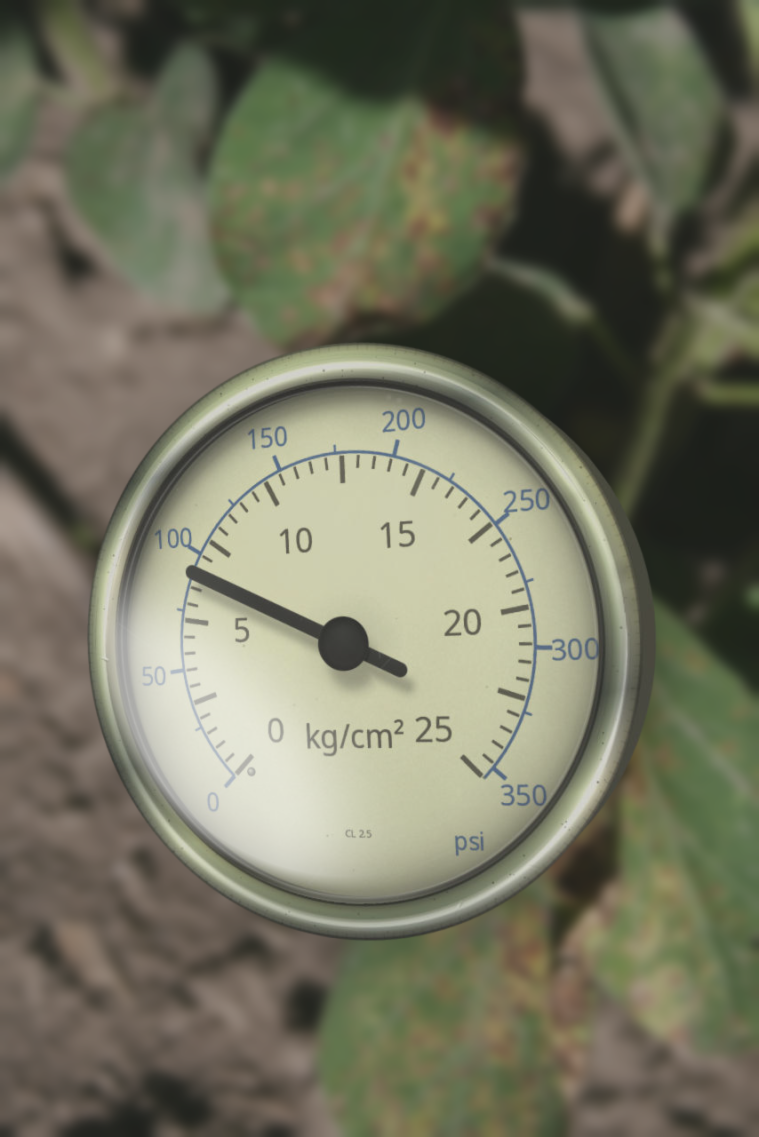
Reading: 6.5,kg/cm²
